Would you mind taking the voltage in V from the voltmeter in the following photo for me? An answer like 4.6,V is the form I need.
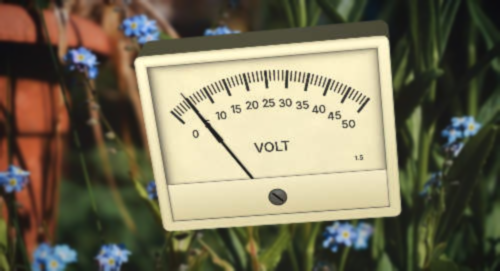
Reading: 5,V
